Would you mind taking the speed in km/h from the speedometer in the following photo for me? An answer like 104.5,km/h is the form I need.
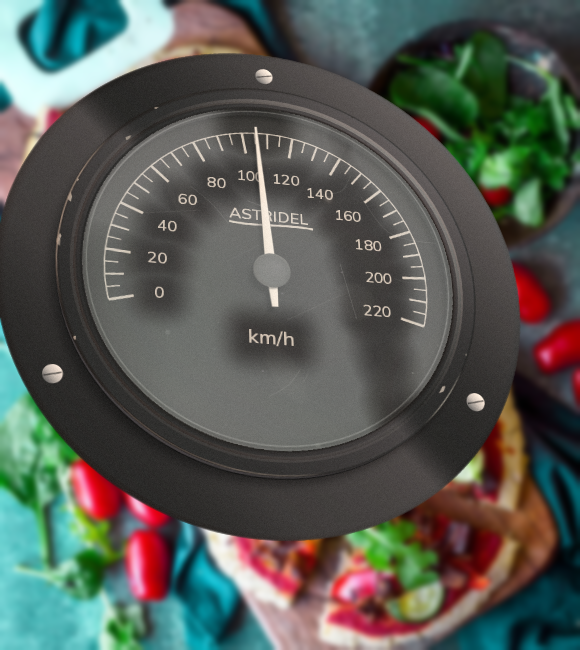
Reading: 105,km/h
